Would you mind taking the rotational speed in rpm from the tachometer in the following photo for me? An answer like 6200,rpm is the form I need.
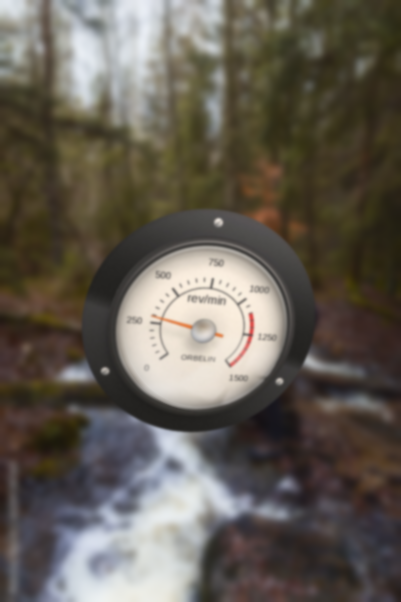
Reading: 300,rpm
